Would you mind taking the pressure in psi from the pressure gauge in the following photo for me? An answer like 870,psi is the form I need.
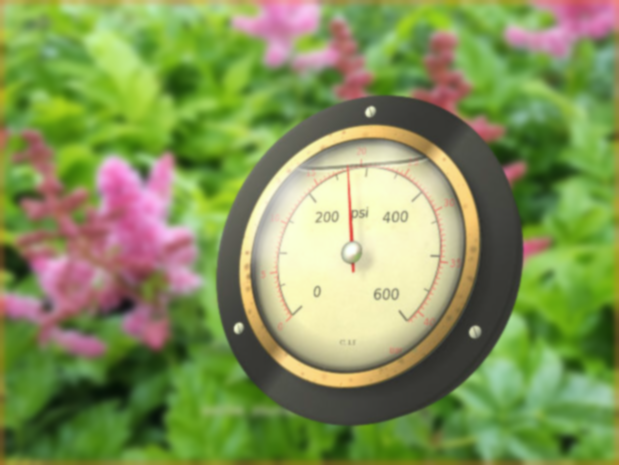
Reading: 275,psi
